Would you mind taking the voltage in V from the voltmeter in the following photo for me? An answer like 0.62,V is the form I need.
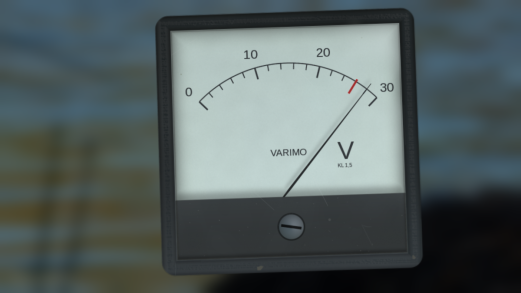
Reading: 28,V
